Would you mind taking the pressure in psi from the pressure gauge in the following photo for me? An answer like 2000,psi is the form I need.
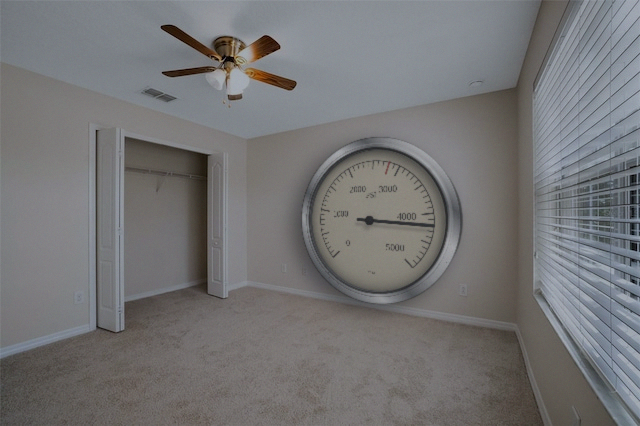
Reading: 4200,psi
